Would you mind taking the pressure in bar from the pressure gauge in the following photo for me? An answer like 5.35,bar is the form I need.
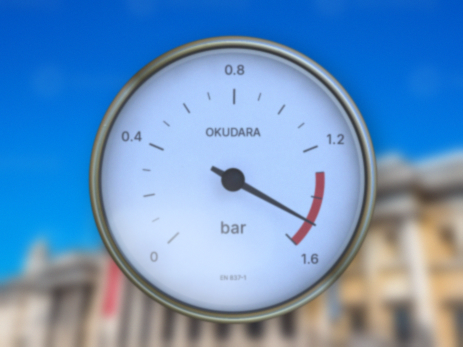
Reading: 1.5,bar
